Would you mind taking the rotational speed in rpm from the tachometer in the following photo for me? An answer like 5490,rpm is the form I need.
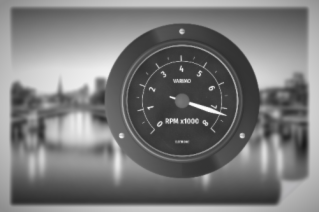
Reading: 7250,rpm
